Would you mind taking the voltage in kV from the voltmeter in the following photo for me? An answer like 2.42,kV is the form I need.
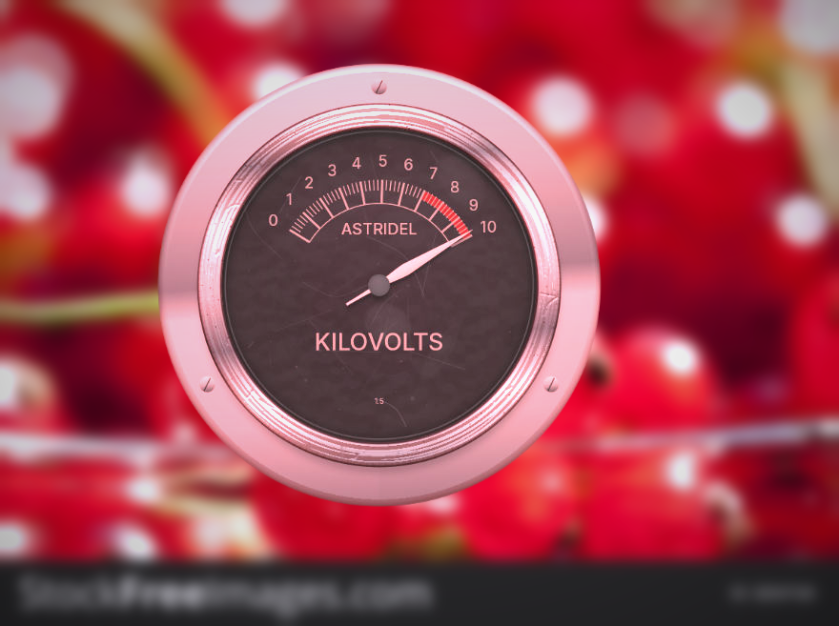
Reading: 9.8,kV
